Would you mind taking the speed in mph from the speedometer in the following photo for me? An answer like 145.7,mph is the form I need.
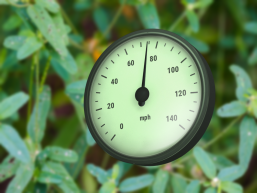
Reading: 75,mph
